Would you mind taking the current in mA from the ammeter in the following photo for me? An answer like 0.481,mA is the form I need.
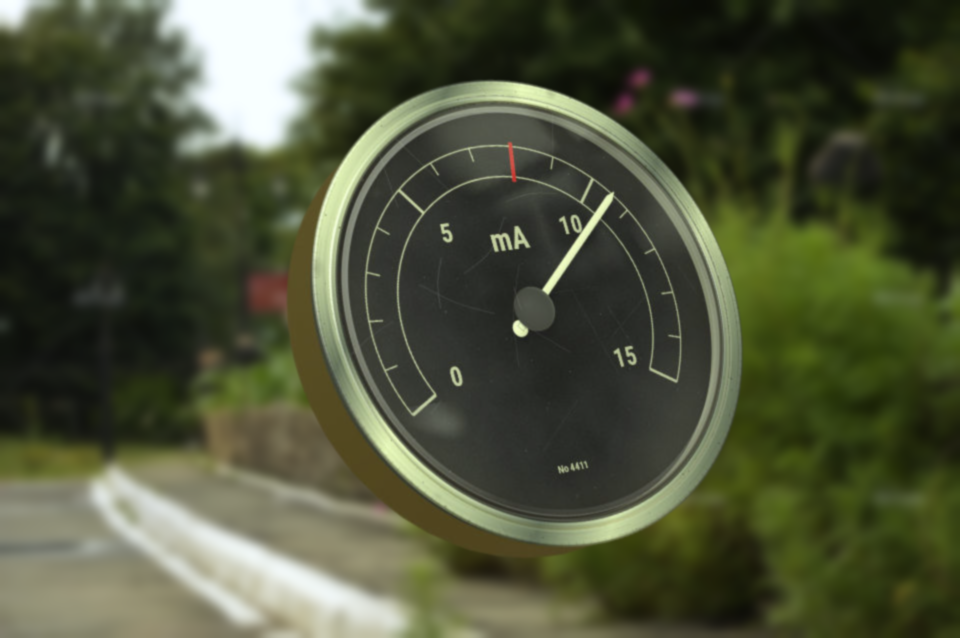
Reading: 10.5,mA
